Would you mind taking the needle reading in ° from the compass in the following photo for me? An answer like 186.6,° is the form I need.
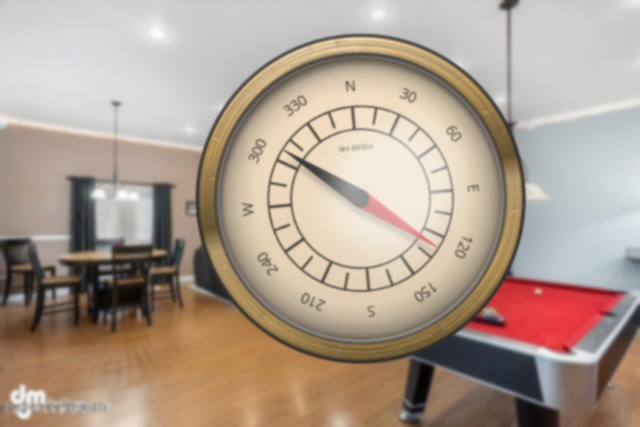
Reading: 127.5,°
